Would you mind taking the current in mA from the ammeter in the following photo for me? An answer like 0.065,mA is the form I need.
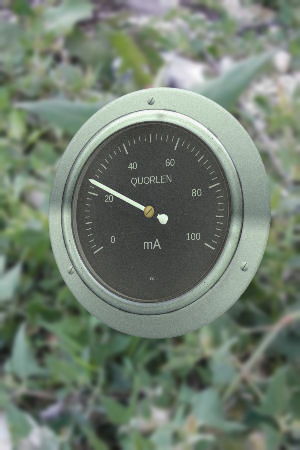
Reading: 24,mA
